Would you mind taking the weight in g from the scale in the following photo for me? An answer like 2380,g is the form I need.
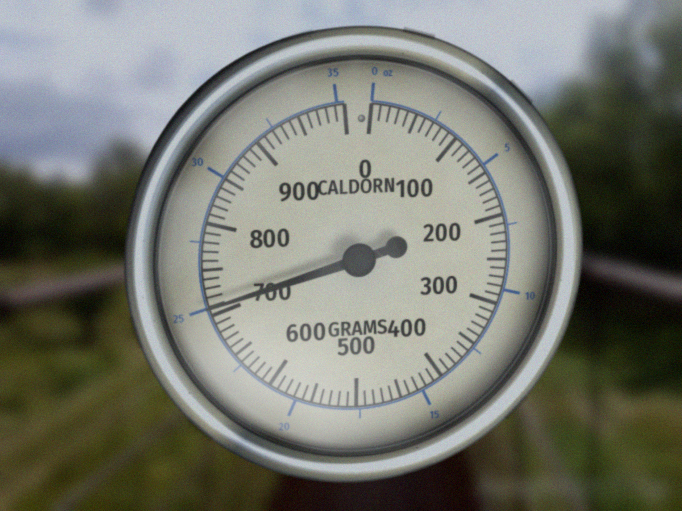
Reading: 710,g
